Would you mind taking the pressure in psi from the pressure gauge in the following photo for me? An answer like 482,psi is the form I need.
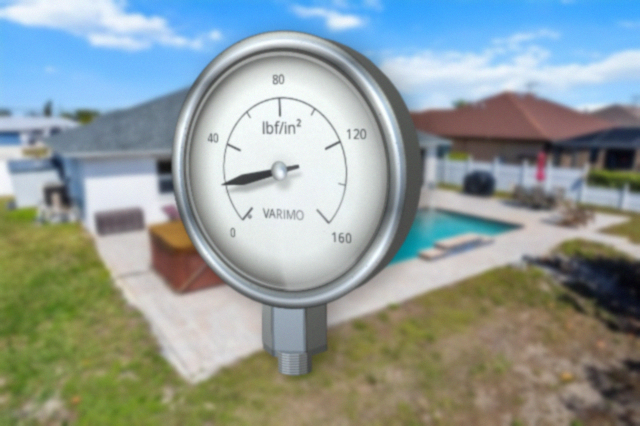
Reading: 20,psi
